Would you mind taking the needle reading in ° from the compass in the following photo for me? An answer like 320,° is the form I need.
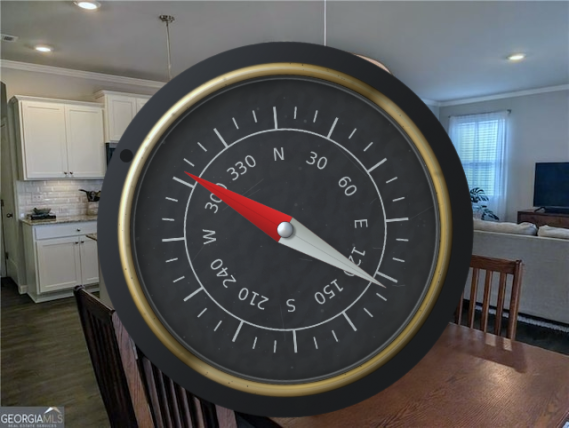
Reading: 305,°
